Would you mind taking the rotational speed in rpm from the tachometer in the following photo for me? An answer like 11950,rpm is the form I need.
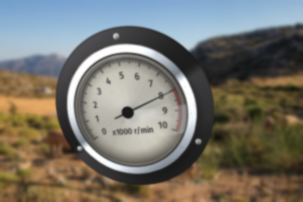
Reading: 8000,rpm
